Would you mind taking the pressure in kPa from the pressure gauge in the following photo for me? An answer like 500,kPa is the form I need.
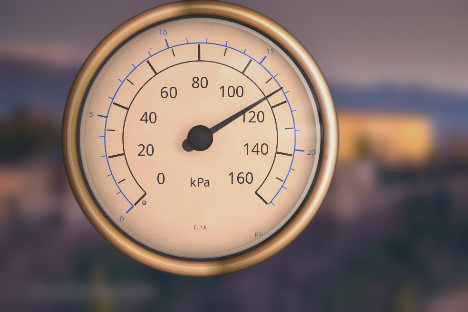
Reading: 115,kPa
